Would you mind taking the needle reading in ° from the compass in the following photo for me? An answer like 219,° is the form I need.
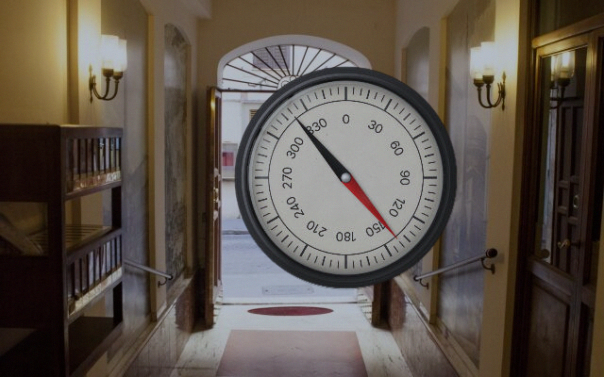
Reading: 140,°
